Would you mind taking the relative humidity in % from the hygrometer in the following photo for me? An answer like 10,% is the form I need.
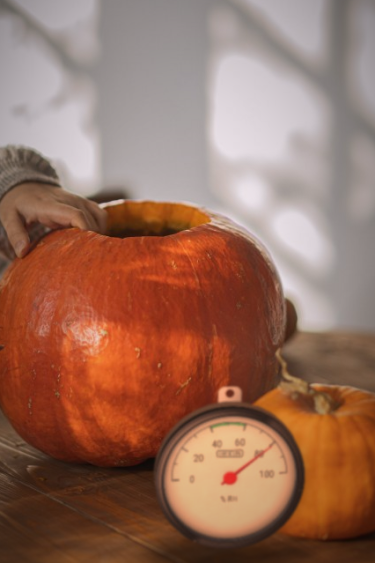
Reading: 80,%
